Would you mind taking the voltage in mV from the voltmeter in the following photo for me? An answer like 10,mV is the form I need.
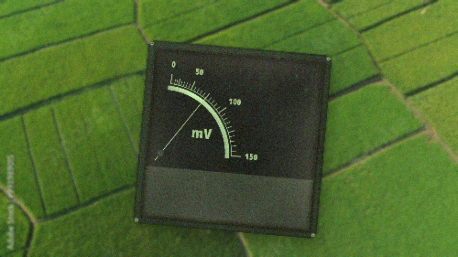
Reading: 75,mV
